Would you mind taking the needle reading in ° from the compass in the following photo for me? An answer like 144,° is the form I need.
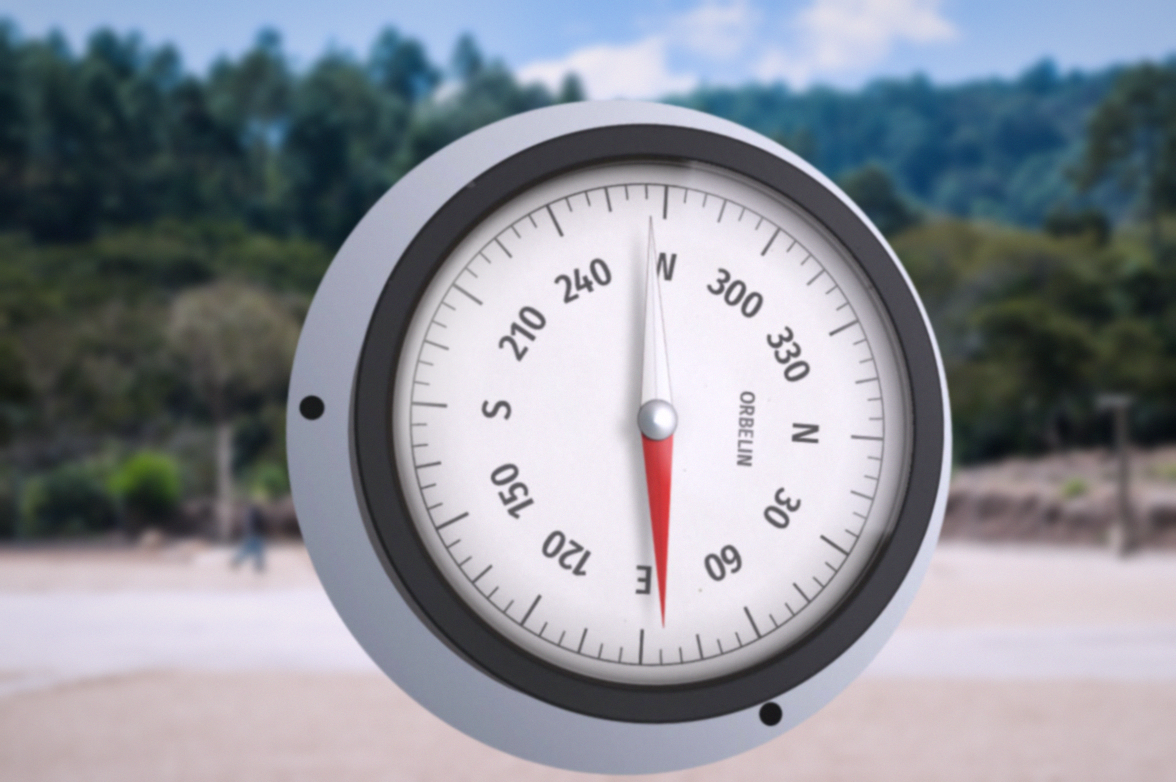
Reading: 85,°
